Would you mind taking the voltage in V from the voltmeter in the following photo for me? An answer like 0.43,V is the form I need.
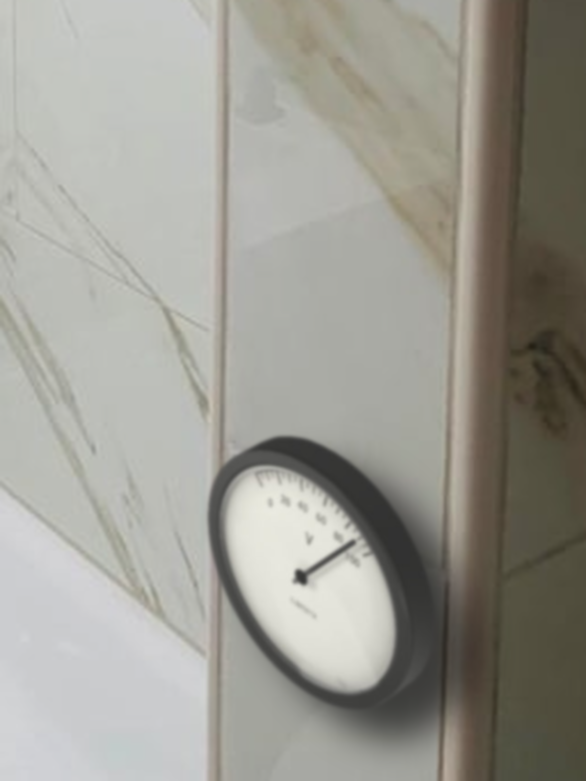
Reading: 90,V
